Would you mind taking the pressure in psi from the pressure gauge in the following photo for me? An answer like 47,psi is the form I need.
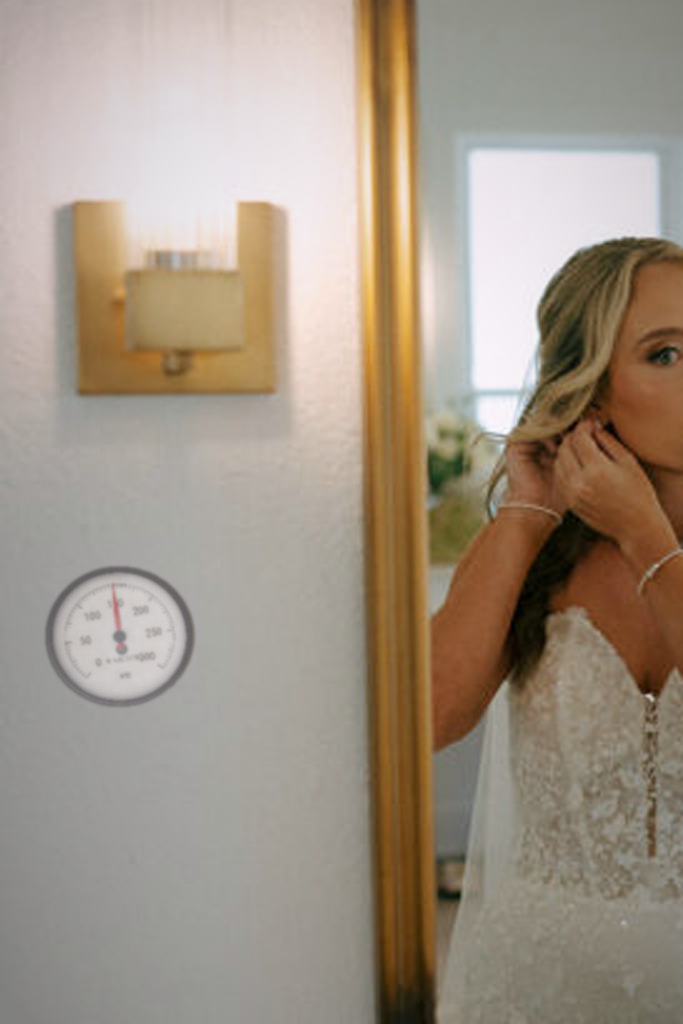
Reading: 150,psi
